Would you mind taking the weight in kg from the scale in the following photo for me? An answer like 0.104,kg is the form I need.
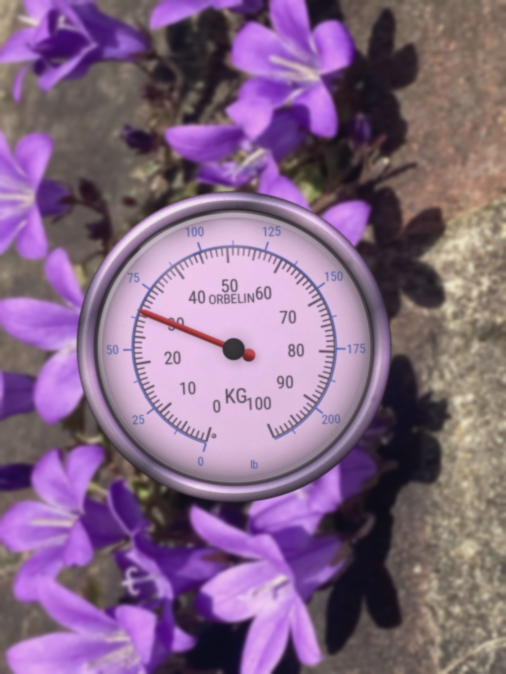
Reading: 30,kg
